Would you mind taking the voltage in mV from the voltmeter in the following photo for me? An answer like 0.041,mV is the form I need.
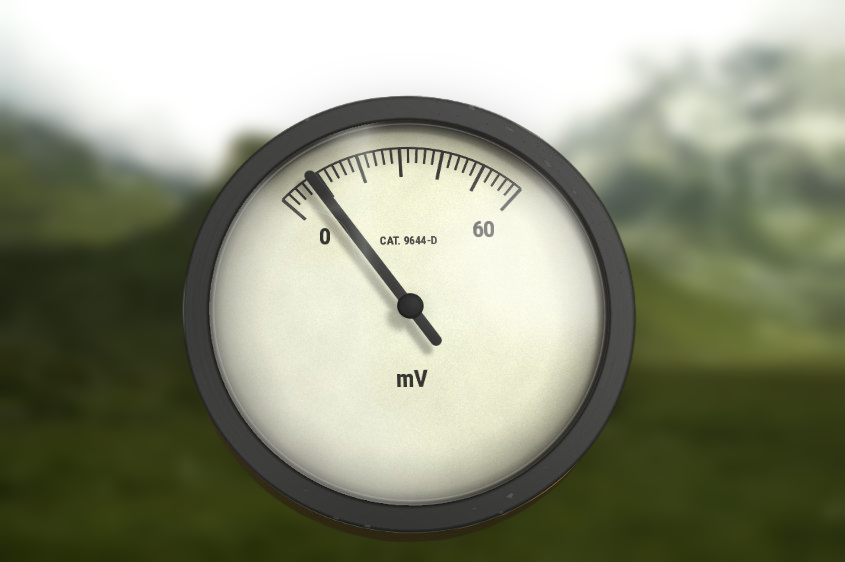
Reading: 8,mV
